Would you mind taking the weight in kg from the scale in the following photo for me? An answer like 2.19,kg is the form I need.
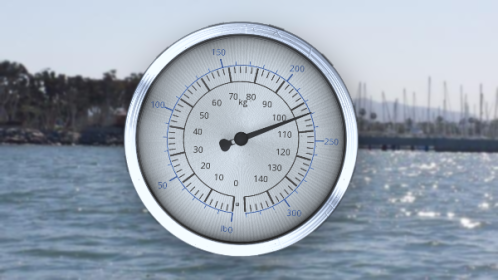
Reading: 104,kg
